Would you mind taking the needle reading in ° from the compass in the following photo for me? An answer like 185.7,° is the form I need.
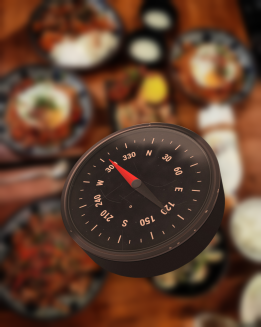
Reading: 305,°
